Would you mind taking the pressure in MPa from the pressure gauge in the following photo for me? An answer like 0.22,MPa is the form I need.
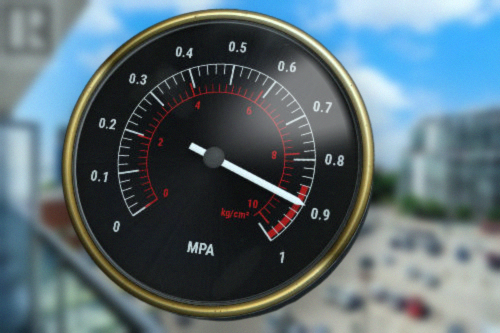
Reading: 0.9,MPa
